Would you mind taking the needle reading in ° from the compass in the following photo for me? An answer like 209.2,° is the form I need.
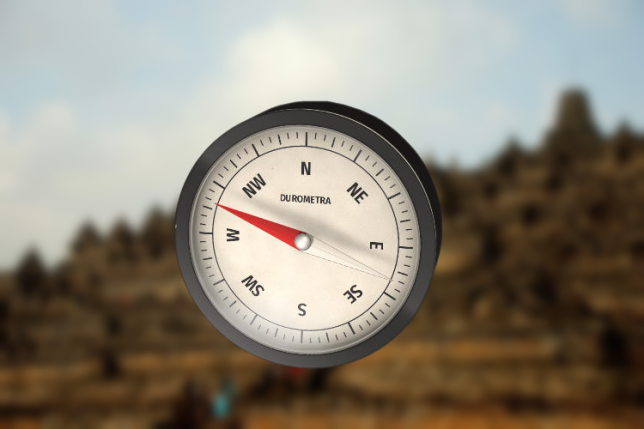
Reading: 290,°
